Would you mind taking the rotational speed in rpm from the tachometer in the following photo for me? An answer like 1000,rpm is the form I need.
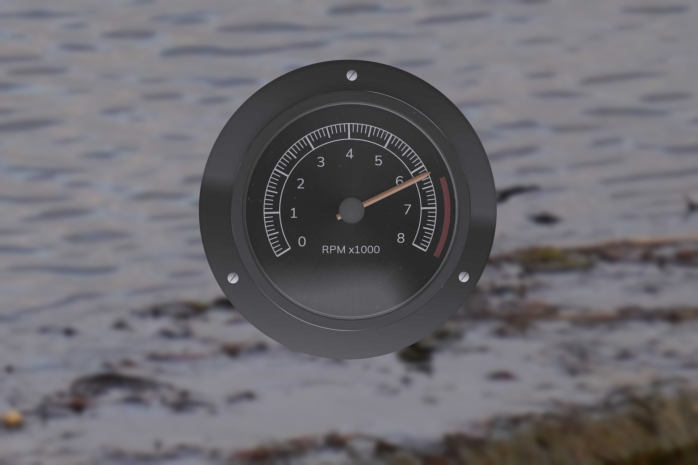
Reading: 6200,rpm
